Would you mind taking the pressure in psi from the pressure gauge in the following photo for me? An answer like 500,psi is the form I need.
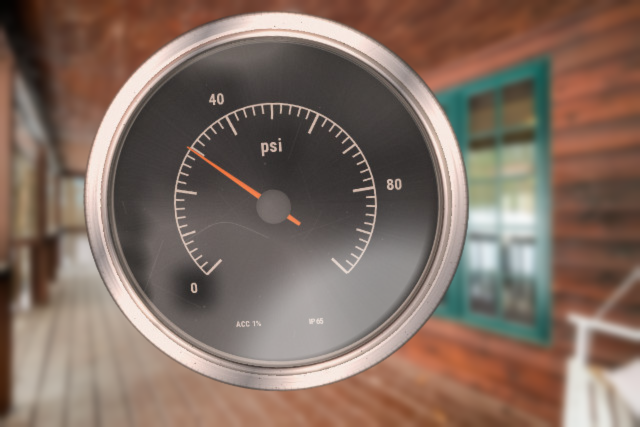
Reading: 30,psi
